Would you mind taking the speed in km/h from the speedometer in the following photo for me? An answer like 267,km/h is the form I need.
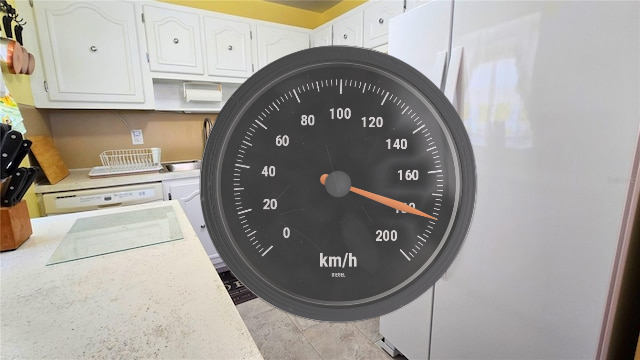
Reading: 180,km/h
